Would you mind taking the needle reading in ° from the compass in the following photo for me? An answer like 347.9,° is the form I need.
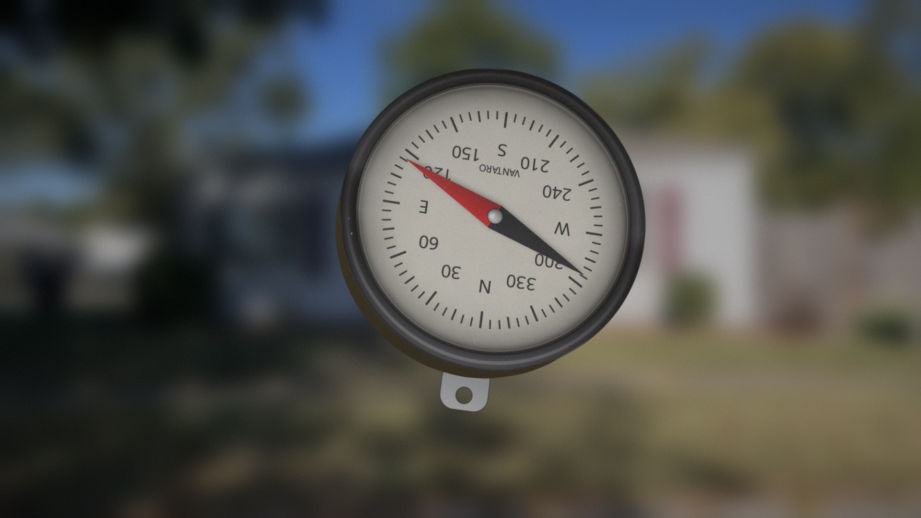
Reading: 115,°
